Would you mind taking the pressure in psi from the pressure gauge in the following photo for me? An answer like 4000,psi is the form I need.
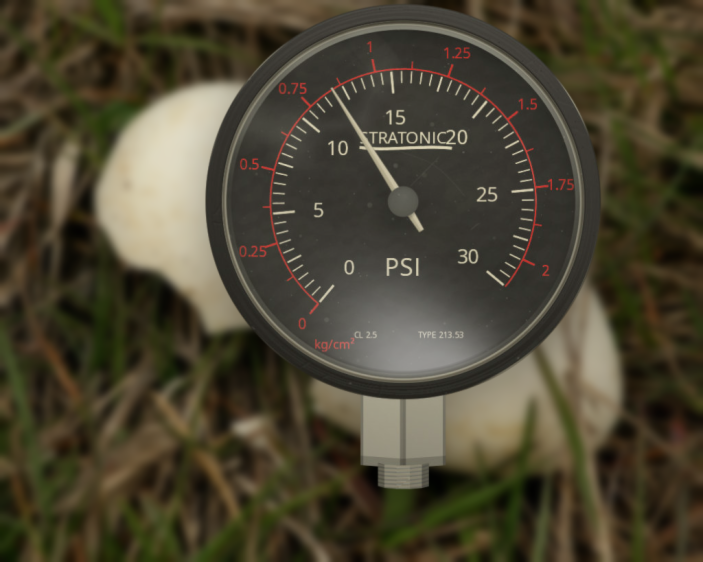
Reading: 12,psi
